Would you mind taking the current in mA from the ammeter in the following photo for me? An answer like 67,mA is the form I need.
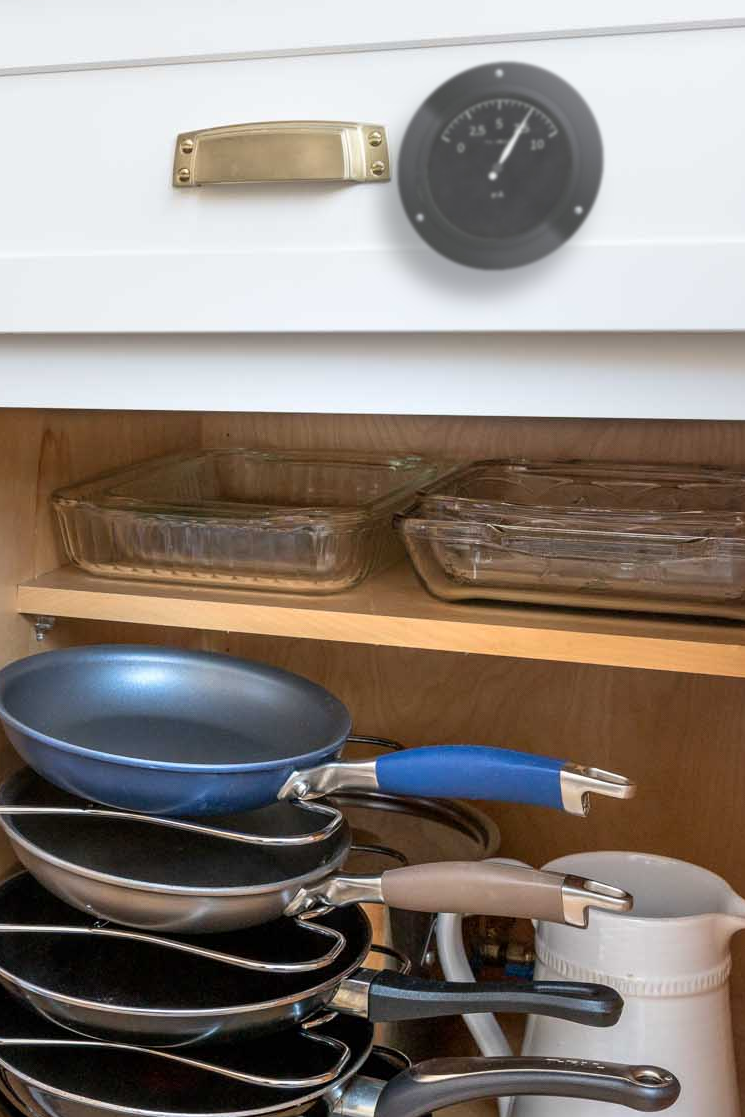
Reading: 7.5,mA
